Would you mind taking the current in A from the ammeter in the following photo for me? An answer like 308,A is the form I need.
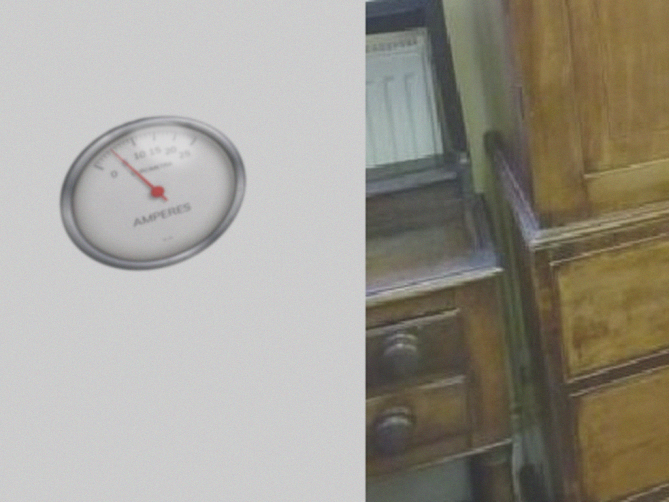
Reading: 5,A
